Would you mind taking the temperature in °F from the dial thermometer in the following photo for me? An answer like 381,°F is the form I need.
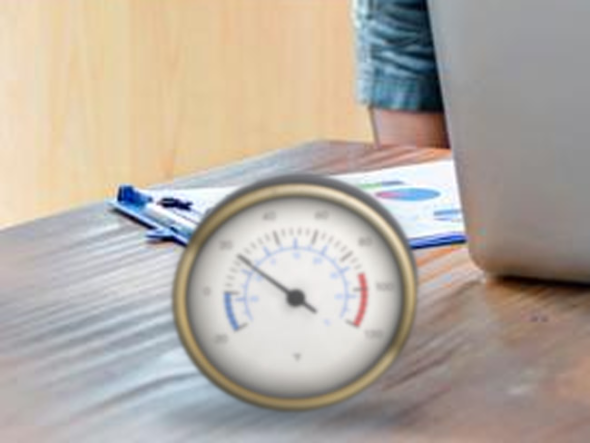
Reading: 20,°F
